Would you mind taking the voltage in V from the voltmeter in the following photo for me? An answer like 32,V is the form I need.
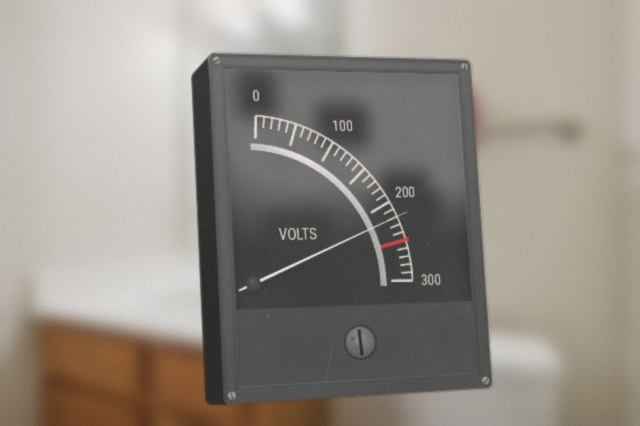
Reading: 220,V
